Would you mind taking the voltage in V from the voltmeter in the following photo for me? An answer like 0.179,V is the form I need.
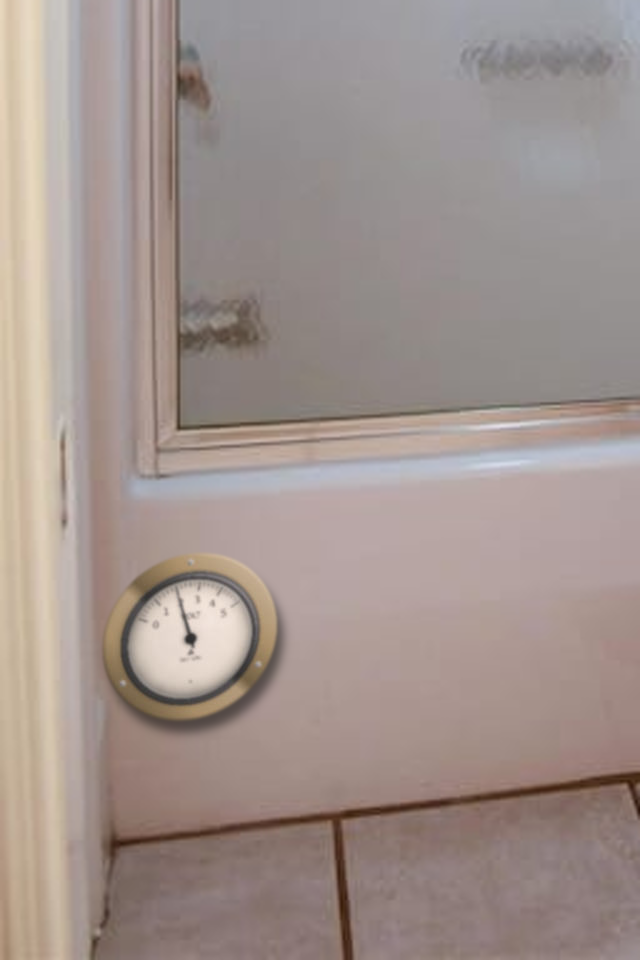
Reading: 2,V
